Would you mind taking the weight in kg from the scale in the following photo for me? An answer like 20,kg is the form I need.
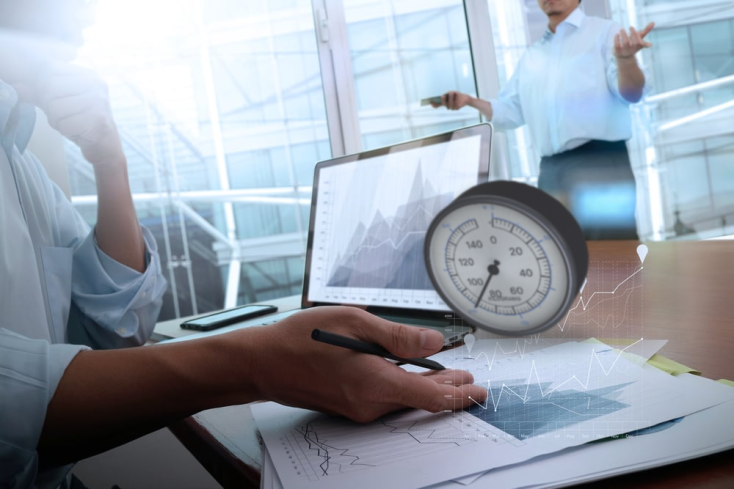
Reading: 90,kg
